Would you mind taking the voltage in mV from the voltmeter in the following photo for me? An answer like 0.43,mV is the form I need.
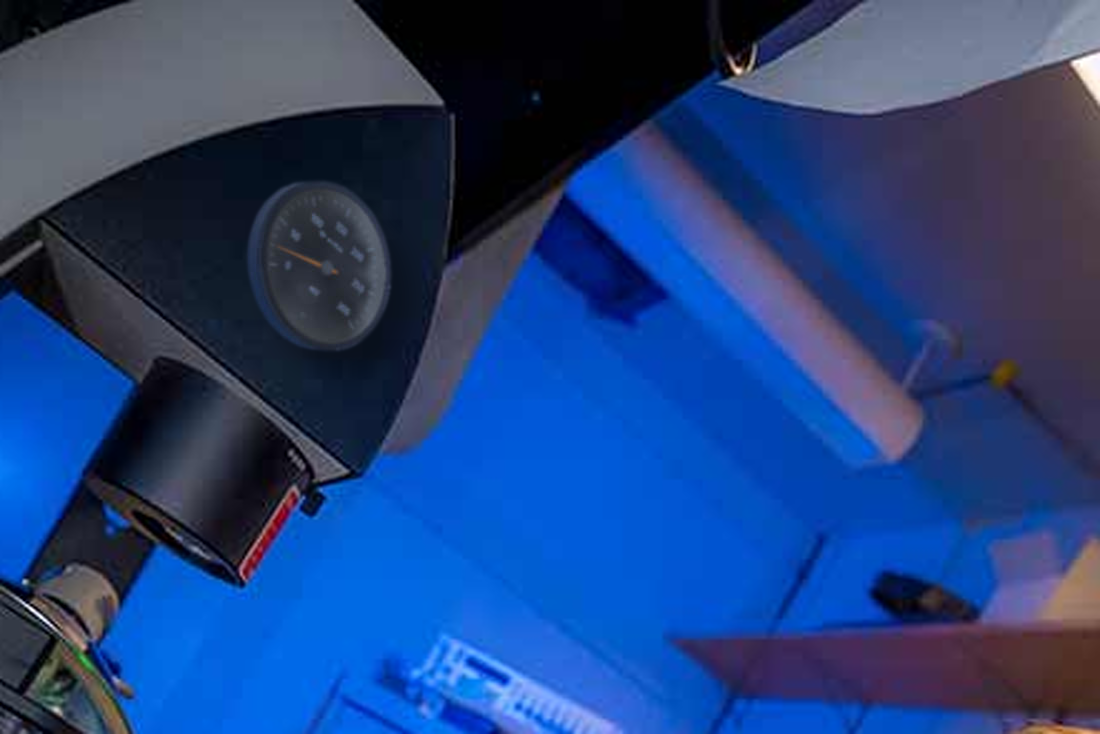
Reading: 20,mV
